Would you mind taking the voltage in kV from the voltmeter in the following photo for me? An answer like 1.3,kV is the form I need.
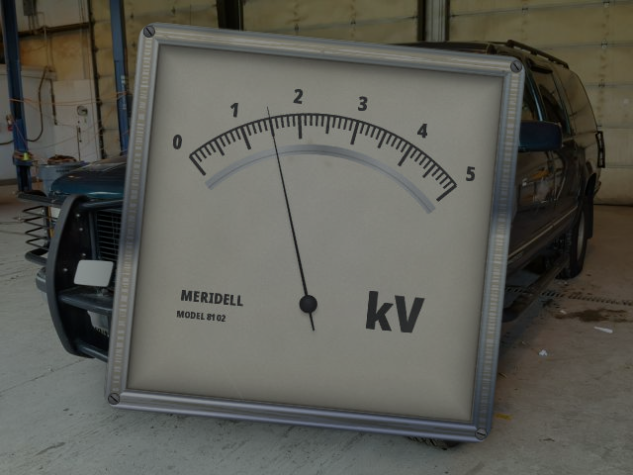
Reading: 1.5,kV
